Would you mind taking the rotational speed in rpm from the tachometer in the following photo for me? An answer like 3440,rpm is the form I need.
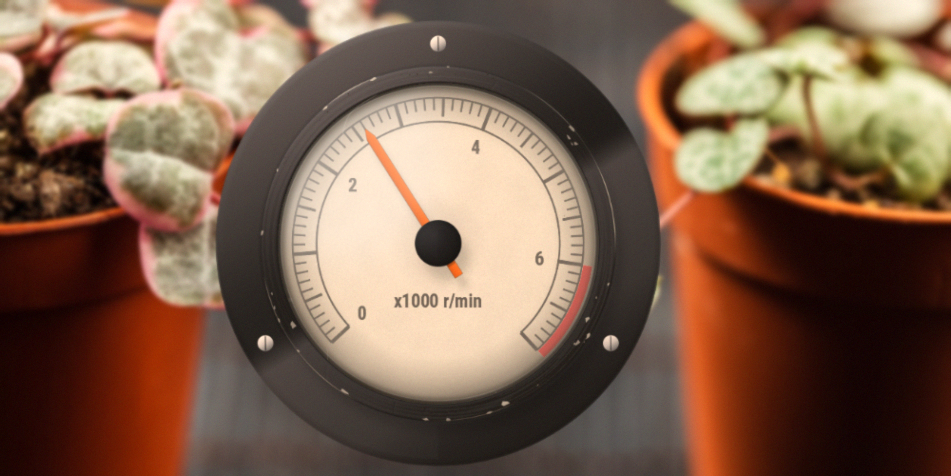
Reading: 2600,rpm
